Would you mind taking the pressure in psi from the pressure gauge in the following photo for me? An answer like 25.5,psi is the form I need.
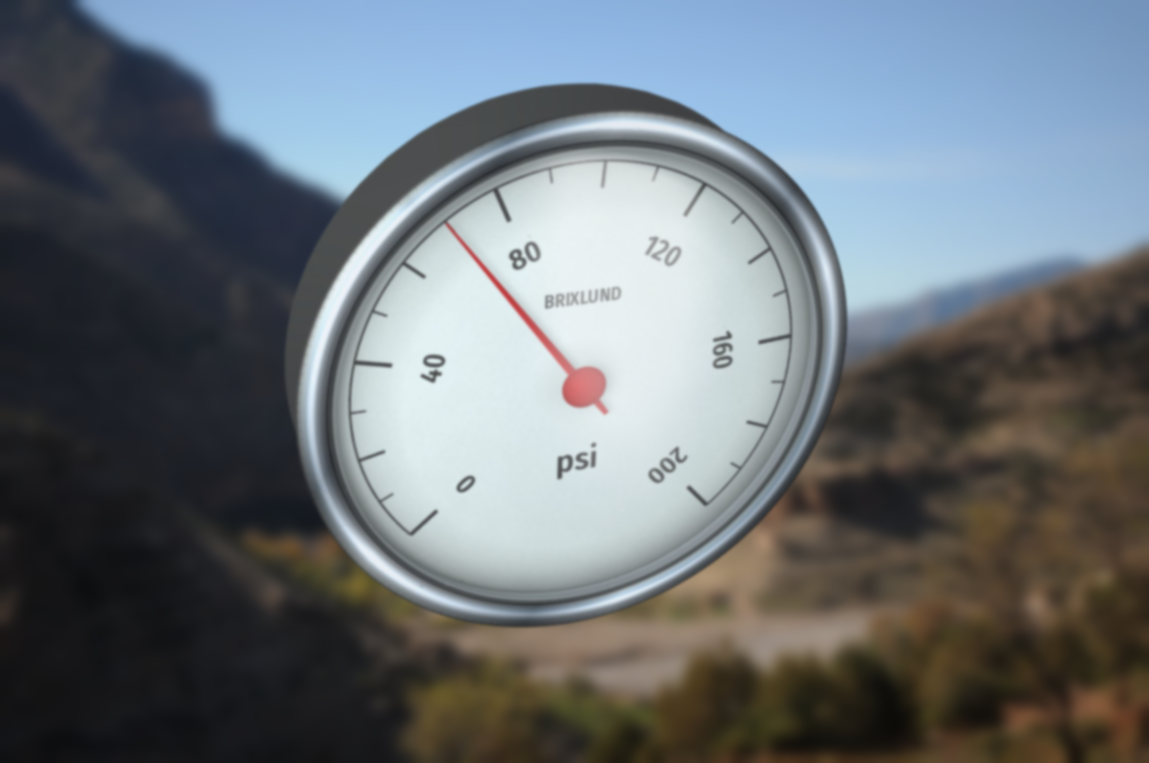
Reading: 70,psi
